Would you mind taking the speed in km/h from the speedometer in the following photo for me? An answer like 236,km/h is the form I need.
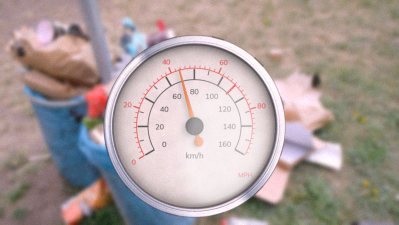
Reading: 70,km/h
